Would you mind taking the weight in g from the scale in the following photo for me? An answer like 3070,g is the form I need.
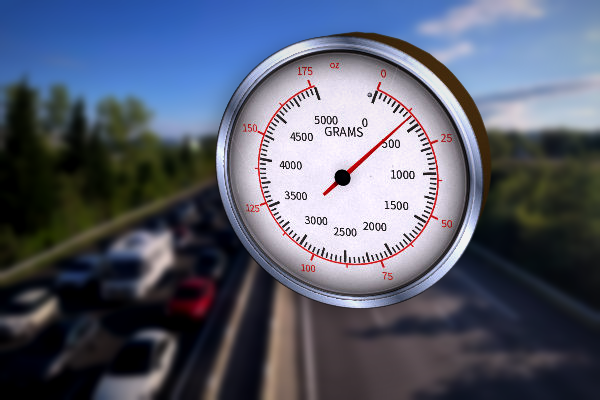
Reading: 400,g
